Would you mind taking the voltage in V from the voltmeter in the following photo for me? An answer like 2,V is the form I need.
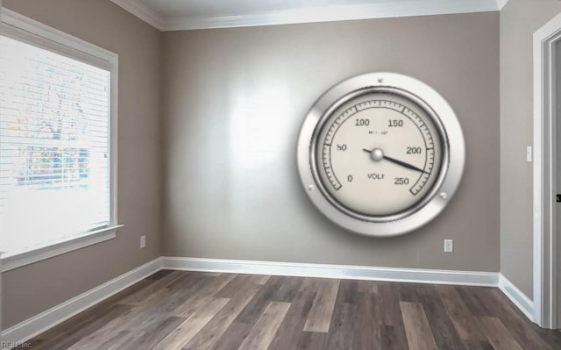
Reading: 225,V
